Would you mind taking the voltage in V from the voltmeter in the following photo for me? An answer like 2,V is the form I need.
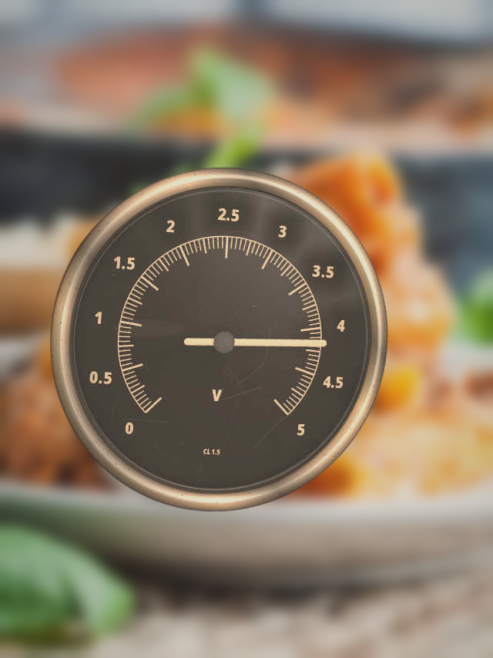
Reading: 4.15,V
